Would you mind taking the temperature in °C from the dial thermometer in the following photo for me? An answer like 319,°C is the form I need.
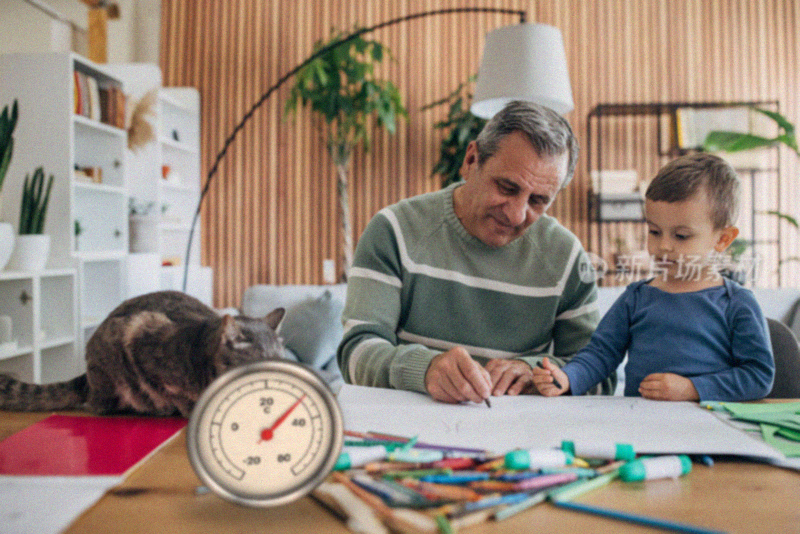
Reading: 32,°C
